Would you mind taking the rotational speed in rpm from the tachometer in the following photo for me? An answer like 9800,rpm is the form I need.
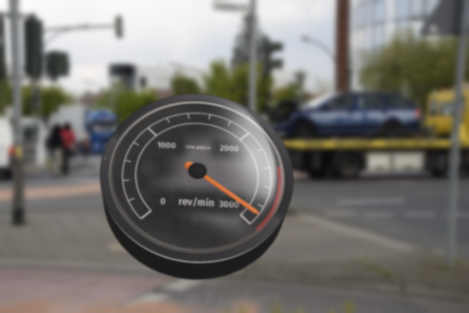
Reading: 2900,rpm
